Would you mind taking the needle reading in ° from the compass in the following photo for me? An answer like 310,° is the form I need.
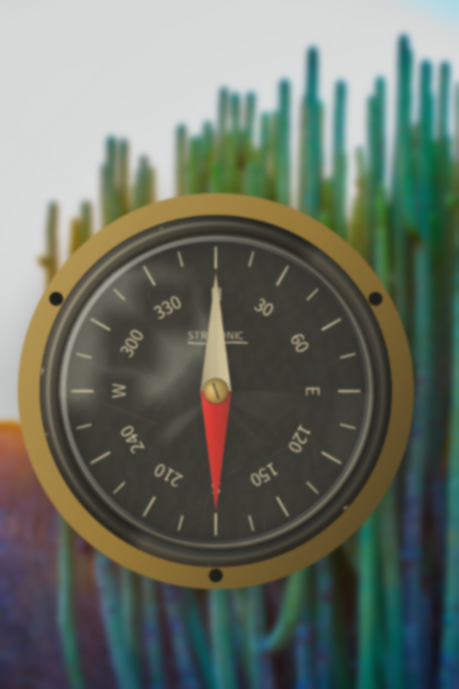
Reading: 180,°
